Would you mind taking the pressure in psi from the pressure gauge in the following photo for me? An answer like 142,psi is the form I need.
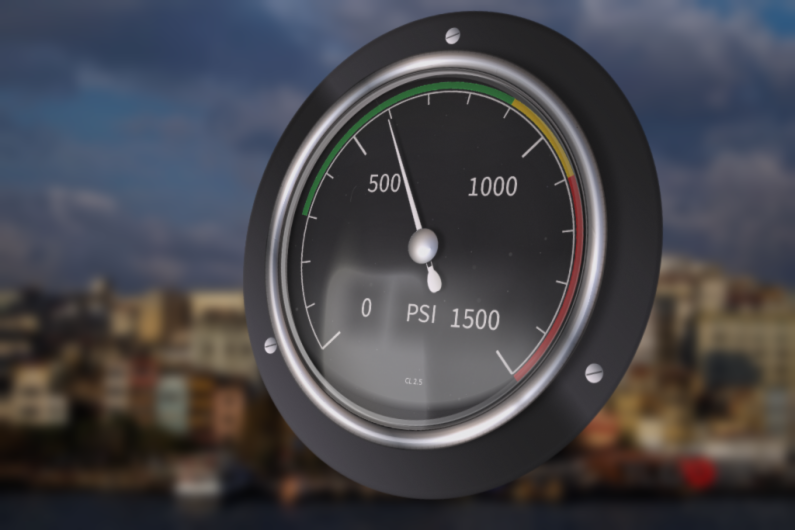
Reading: 600,psi
